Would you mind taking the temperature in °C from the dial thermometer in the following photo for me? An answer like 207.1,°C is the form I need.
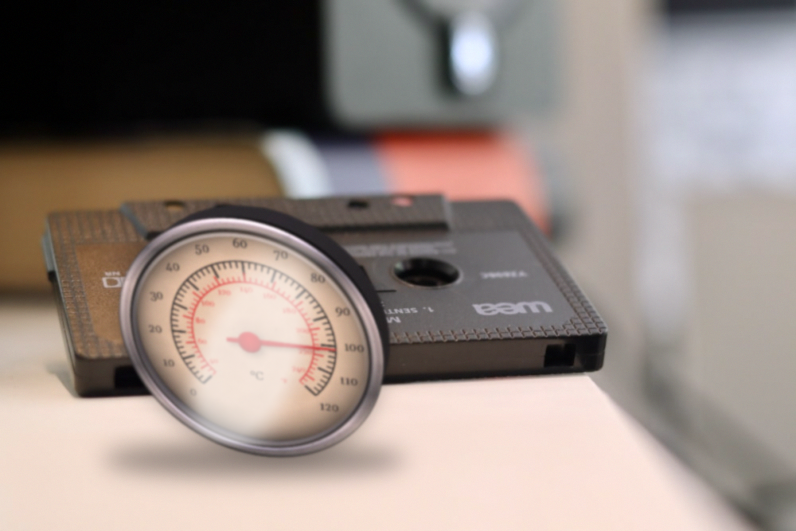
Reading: 100,°C
